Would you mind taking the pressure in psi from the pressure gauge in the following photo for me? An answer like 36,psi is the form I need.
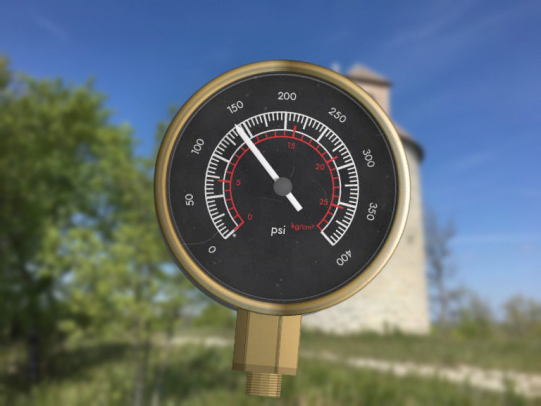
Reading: 140,psi
